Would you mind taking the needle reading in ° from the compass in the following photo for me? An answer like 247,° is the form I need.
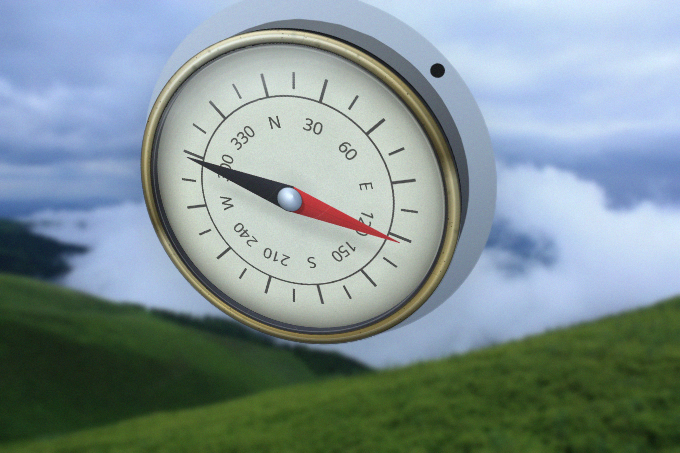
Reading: 120,°
